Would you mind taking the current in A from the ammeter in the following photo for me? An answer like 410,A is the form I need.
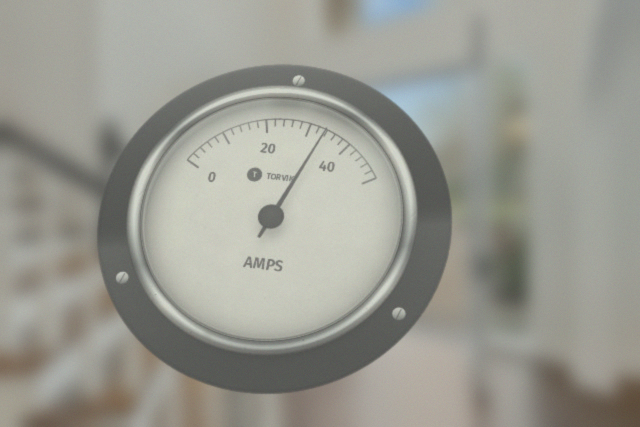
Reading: 34,A
